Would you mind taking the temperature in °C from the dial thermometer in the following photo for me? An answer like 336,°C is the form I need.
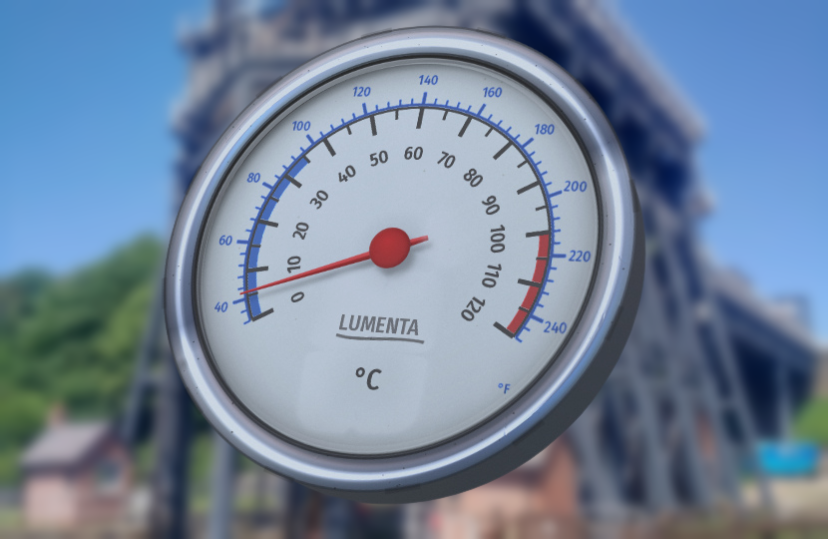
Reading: 5,°C
